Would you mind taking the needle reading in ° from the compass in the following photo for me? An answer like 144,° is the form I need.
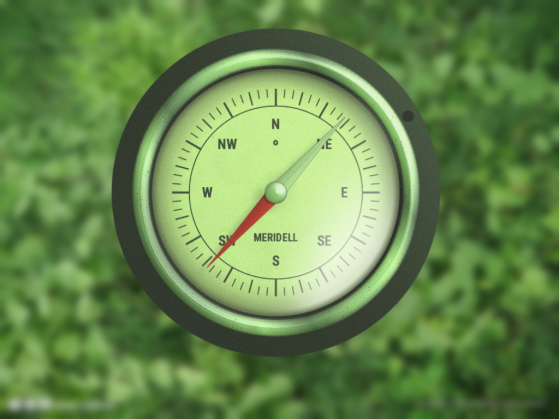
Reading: 222.5,°
